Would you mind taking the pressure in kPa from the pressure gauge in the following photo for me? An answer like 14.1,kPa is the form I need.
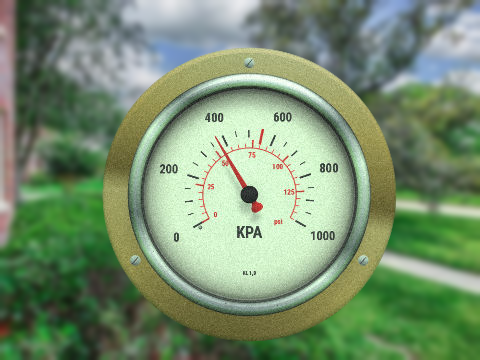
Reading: 375,kPa
